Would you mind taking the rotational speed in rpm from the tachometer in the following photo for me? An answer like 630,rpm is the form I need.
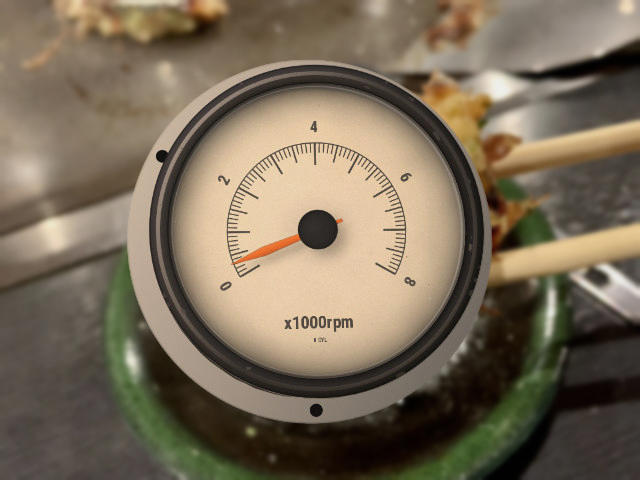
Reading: 300,rpm
